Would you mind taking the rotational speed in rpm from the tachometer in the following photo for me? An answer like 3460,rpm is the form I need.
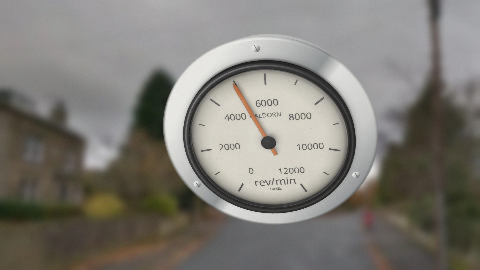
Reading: 5000,rpm
